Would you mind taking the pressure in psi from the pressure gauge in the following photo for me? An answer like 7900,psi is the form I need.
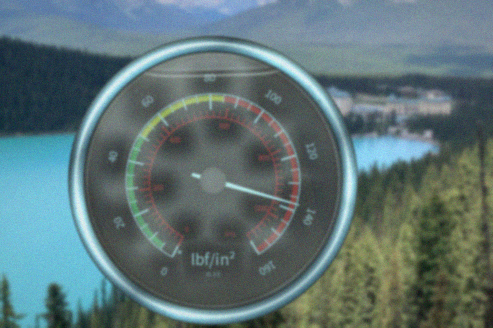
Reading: 137.5,psi
